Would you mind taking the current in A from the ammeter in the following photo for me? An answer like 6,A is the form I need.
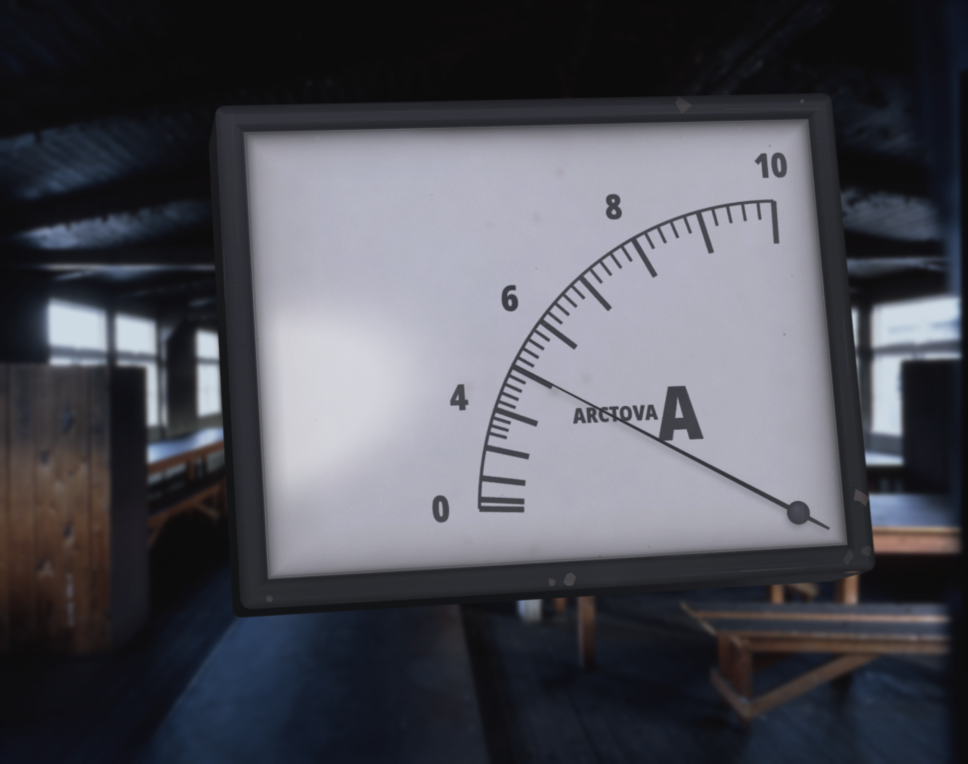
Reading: 5,A
